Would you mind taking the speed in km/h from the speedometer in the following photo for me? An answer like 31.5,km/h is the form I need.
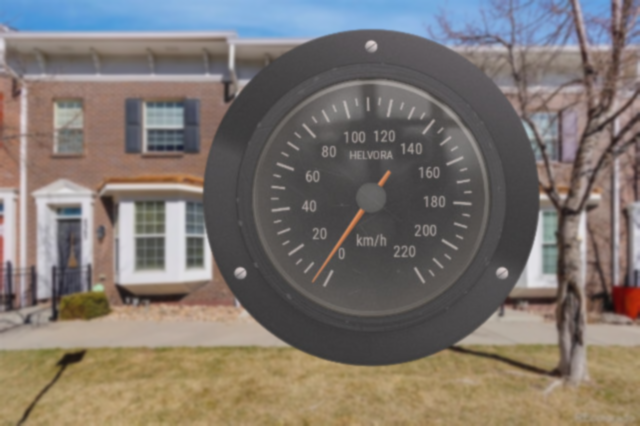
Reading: 5,km/h
